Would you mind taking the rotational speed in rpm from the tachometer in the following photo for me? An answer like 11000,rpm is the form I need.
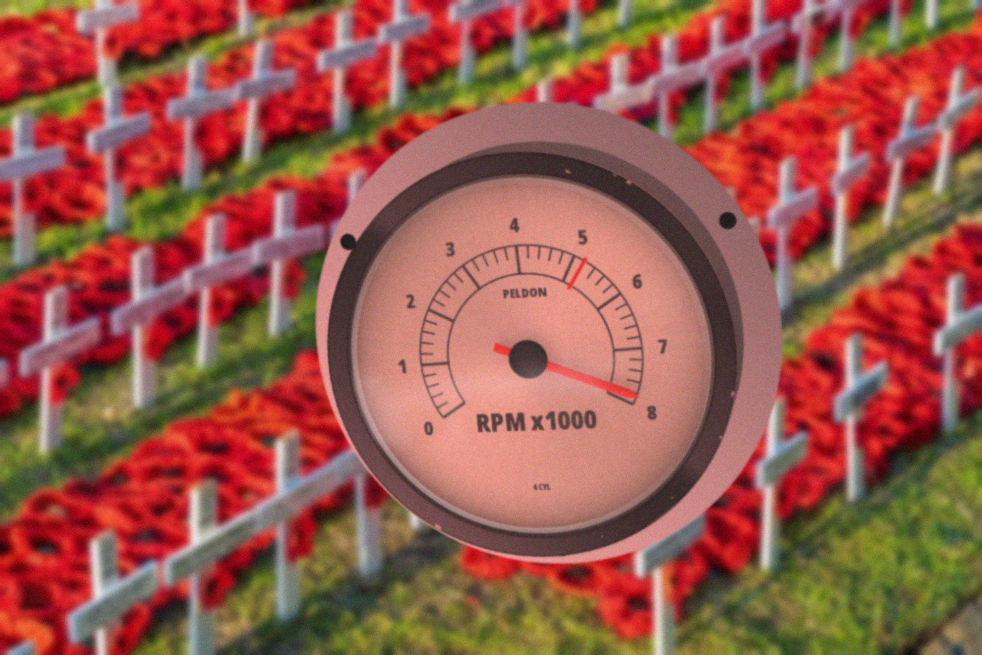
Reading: 7800,rpm
